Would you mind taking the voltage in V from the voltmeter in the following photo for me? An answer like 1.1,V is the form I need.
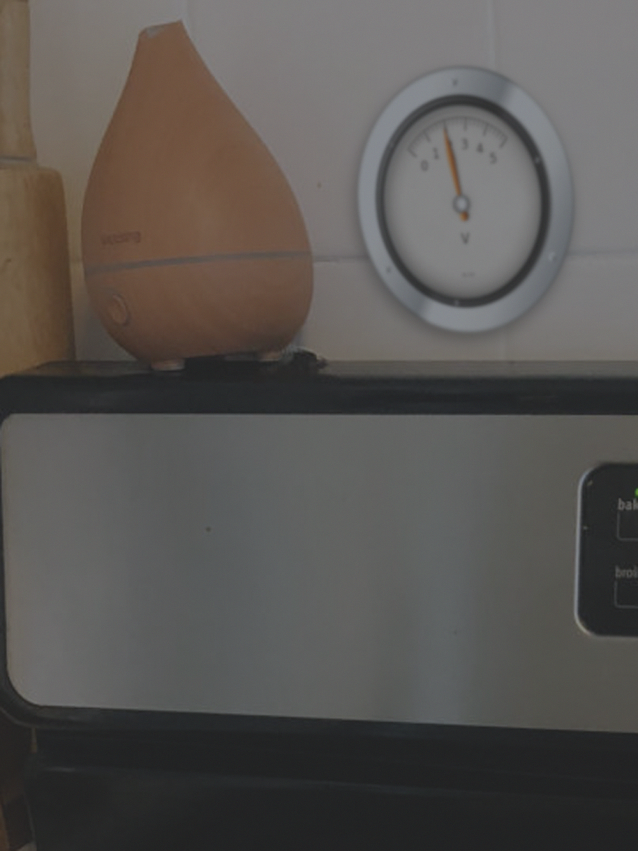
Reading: 2,V
